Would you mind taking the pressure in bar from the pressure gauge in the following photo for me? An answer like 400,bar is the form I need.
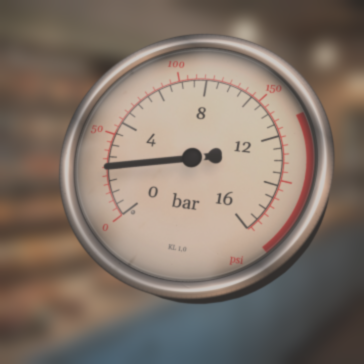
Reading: 2,bar
